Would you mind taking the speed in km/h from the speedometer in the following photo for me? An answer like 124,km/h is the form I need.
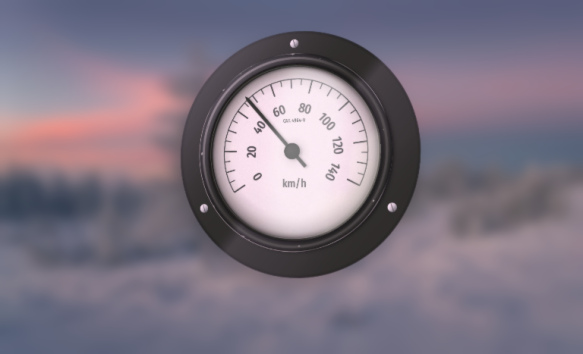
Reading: 47.5,km/h
